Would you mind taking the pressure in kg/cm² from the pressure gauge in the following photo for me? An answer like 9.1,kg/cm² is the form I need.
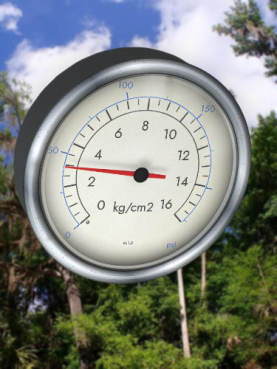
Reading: 3,kg/cm²
